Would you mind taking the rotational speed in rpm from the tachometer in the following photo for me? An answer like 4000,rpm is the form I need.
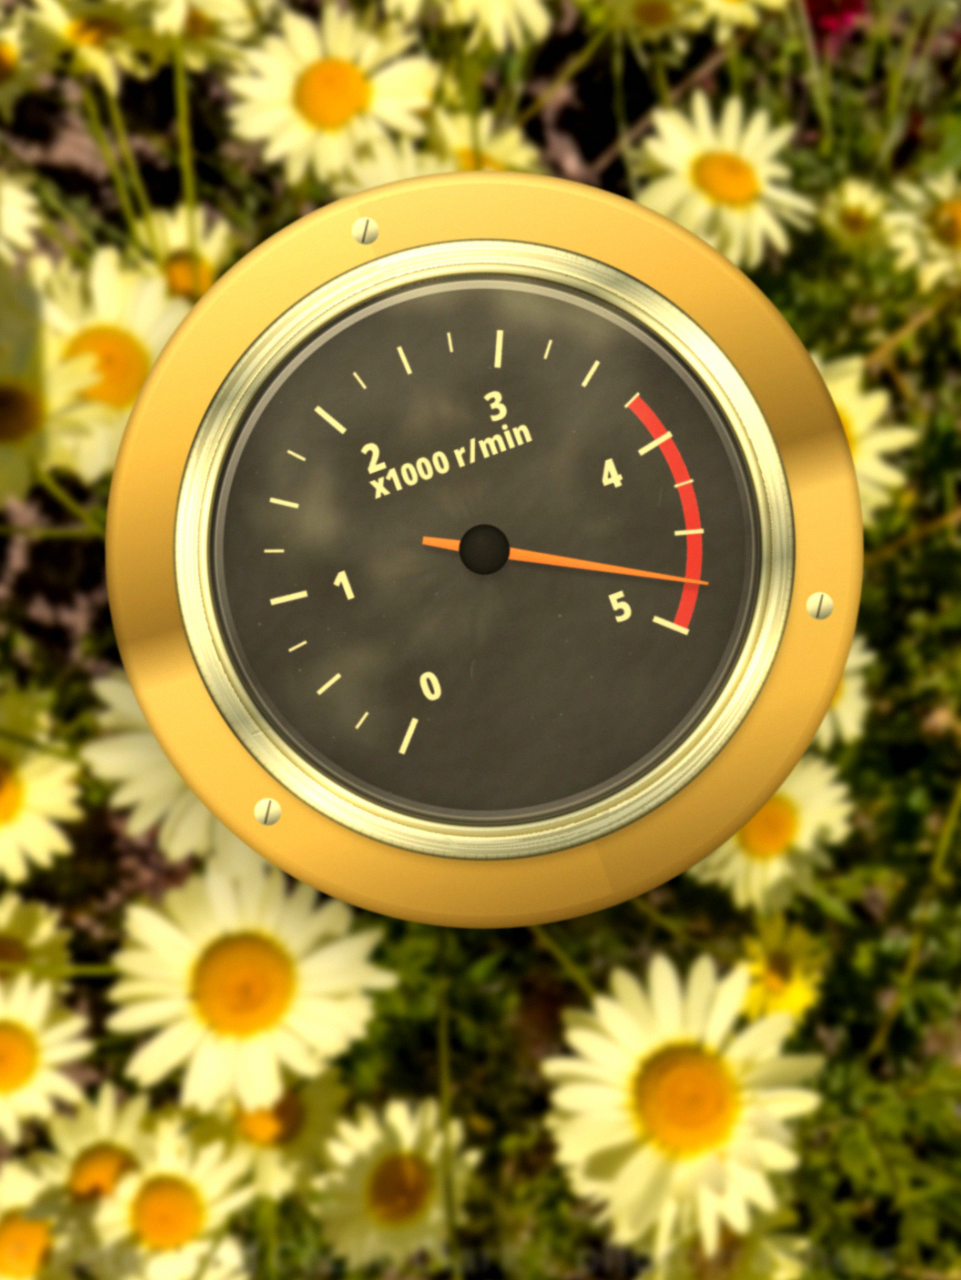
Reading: 4750,rpm
